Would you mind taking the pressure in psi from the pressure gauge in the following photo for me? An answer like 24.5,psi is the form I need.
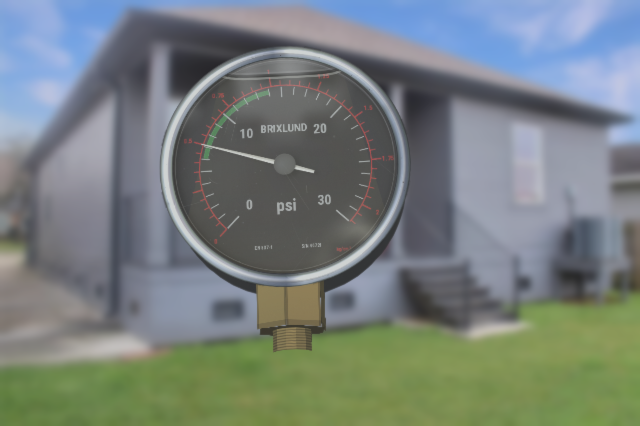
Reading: 7,psi
